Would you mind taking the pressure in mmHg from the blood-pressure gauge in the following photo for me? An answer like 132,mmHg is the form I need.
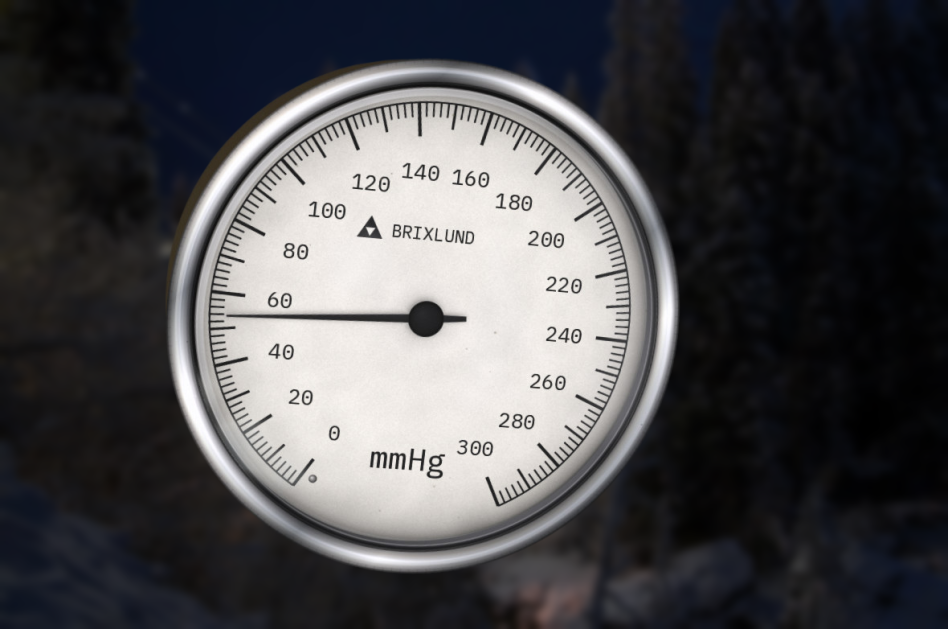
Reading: 54,mmHg
